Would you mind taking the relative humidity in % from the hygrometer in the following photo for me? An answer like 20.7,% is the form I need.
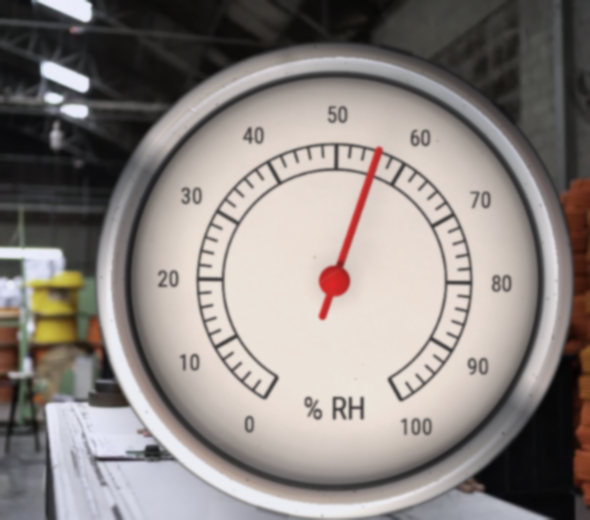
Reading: 56,%
